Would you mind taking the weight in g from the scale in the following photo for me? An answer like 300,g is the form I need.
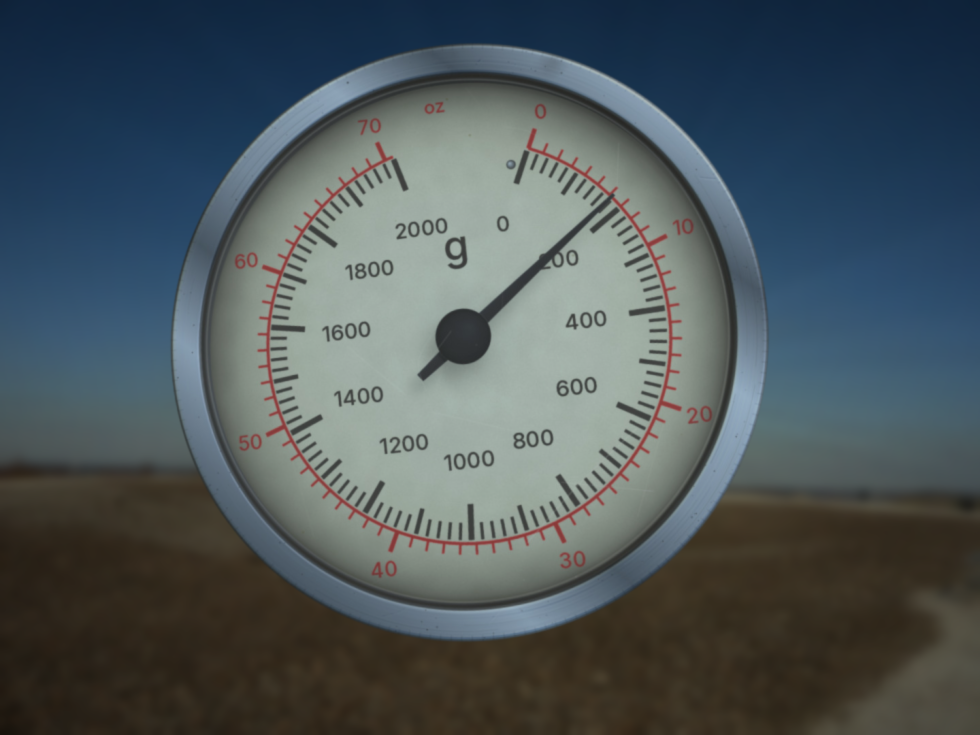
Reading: 180,g
